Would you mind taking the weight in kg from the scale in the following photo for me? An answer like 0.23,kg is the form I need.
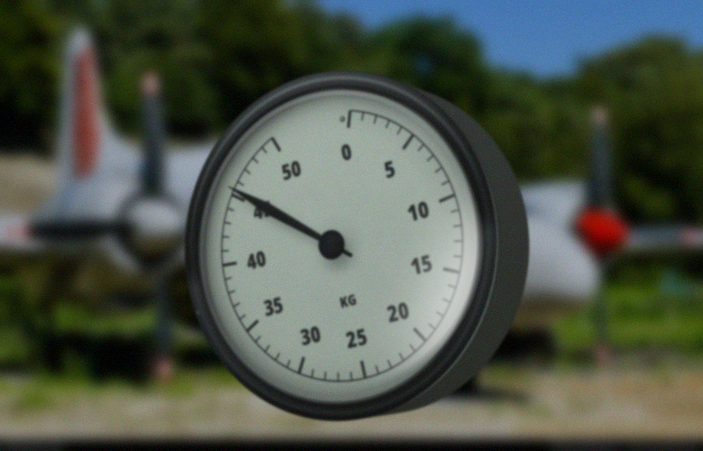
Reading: 45.5,kg
